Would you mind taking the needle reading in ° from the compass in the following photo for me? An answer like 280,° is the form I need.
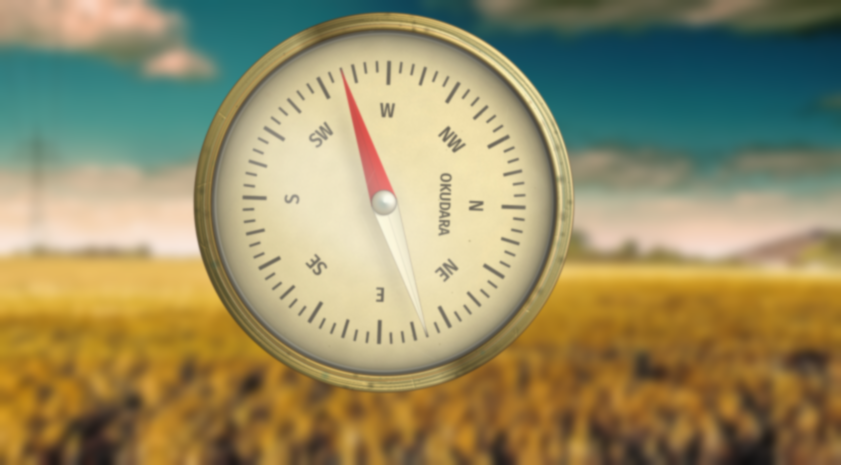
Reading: 250,°
